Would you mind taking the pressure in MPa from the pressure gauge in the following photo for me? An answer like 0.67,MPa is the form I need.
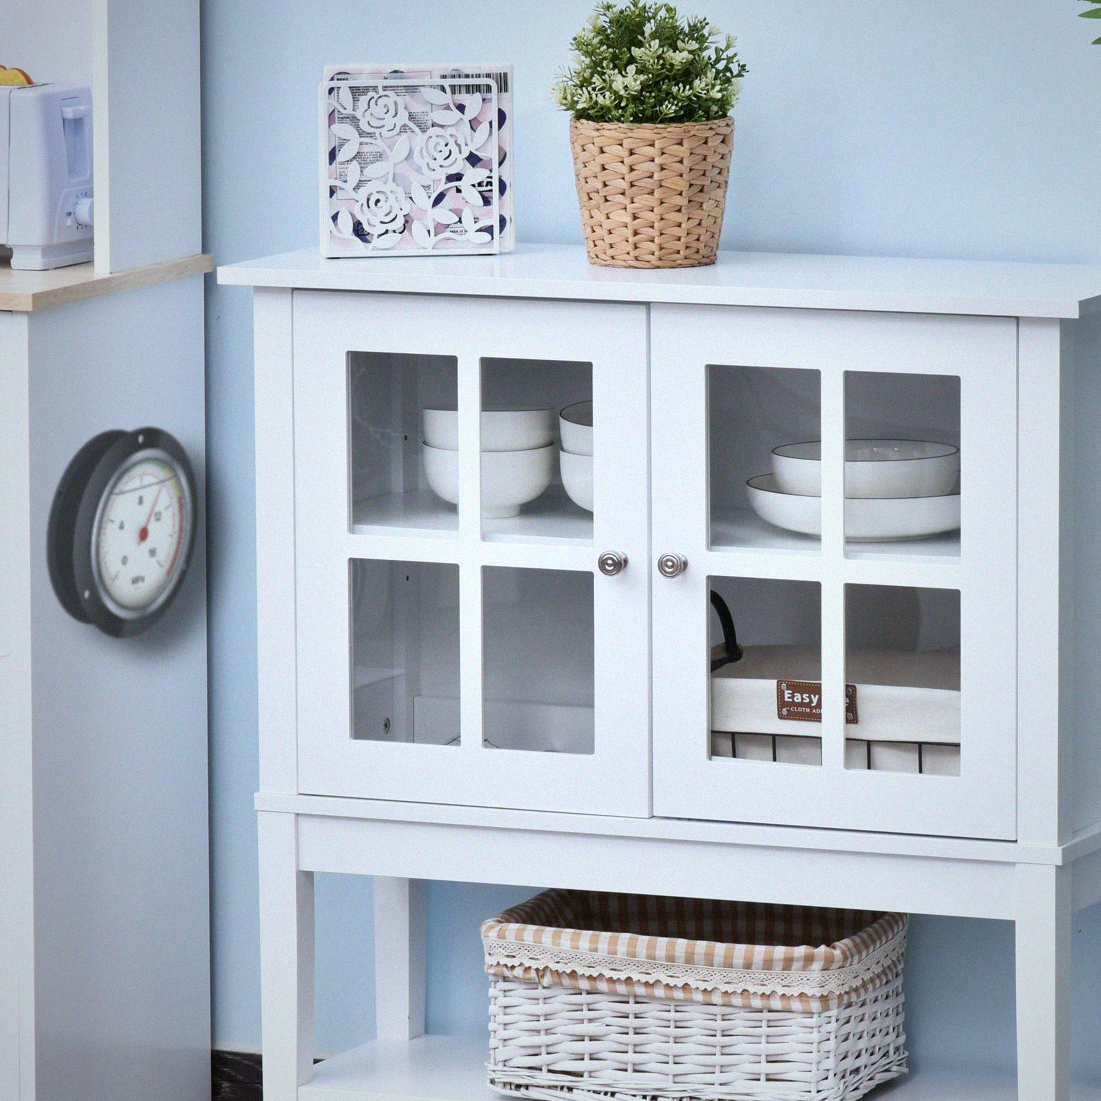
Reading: 10,MPa
